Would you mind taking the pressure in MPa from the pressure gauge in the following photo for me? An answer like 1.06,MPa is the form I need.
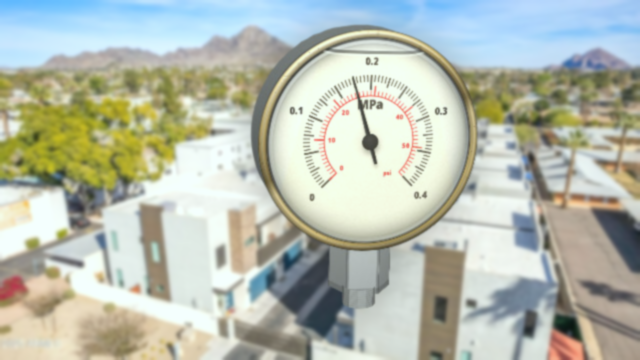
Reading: 0.175,MPa
